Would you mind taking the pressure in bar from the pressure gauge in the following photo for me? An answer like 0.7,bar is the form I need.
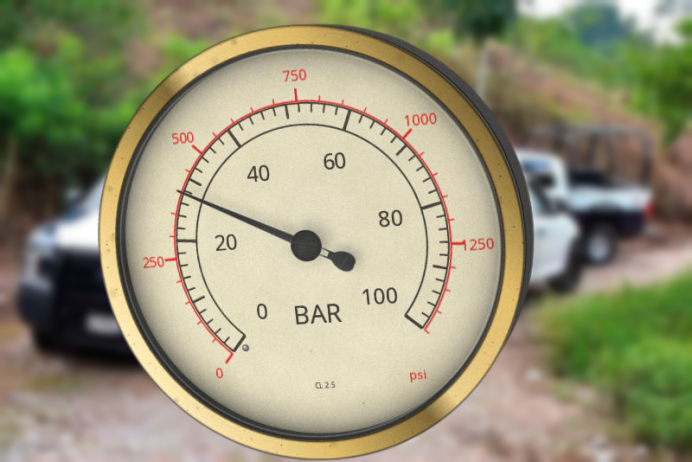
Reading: 28,bar
